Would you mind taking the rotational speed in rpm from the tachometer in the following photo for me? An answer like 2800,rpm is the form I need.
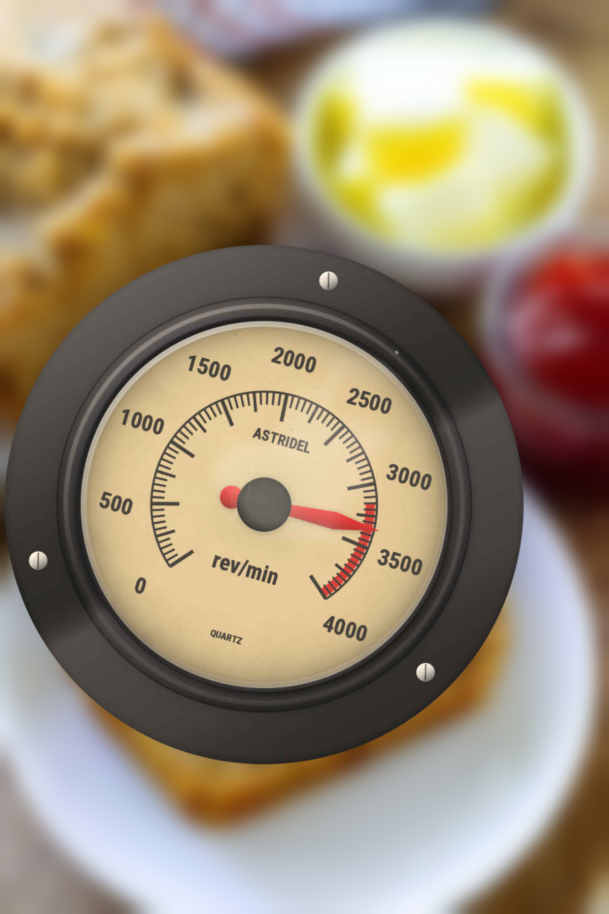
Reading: 3350,rpm
